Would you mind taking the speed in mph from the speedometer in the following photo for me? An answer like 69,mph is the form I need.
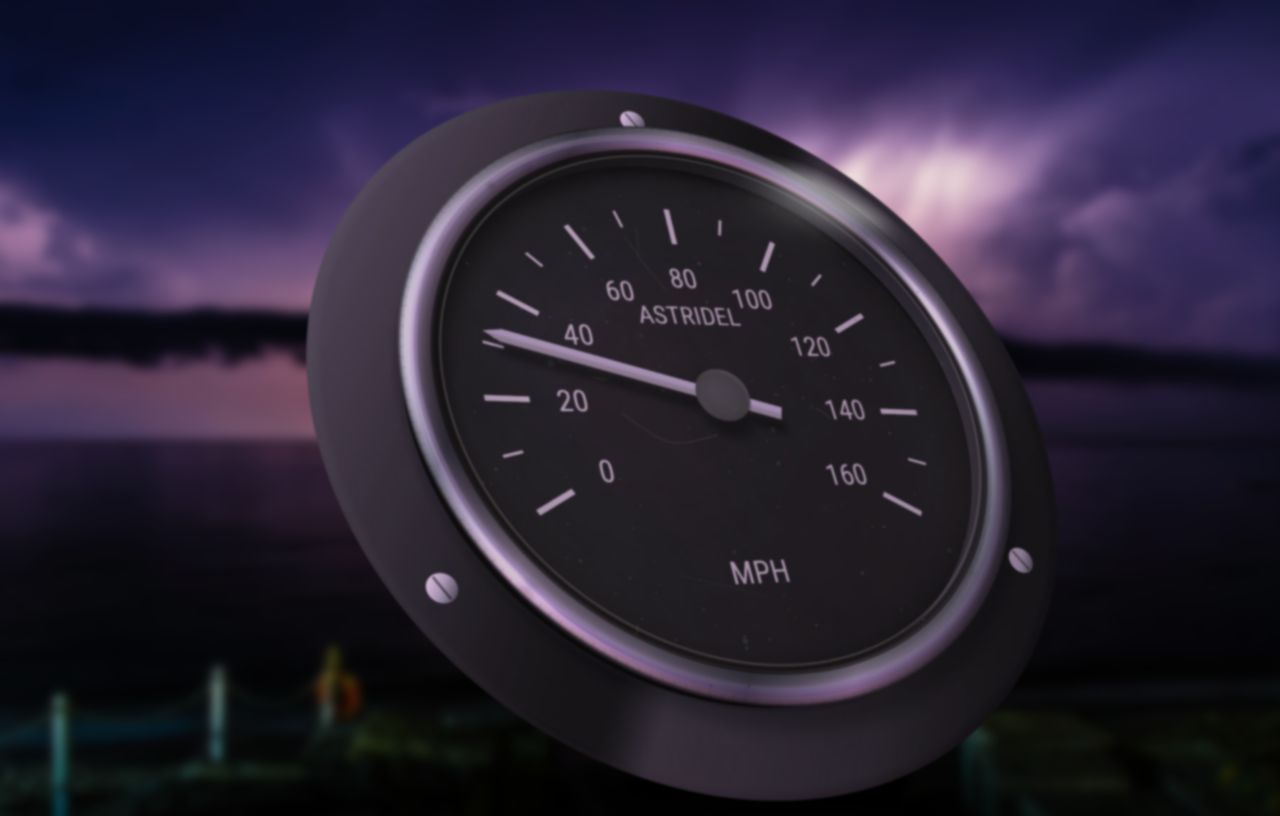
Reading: 30,mph
